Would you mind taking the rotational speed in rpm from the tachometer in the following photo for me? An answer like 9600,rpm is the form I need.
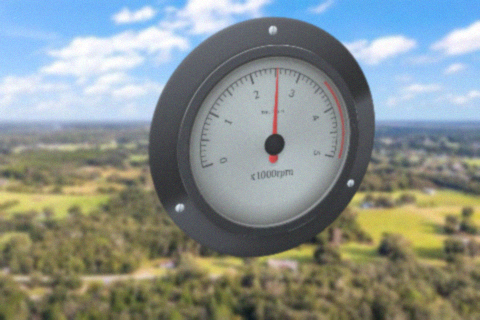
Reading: 2500,rpm
